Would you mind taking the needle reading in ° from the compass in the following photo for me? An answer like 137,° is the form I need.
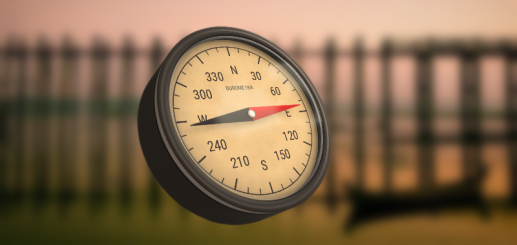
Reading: 85,°
